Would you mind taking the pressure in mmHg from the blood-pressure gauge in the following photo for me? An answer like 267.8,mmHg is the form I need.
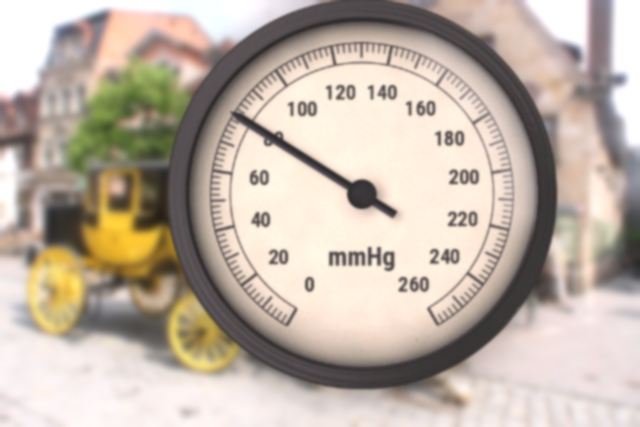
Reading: 80,mmHg
